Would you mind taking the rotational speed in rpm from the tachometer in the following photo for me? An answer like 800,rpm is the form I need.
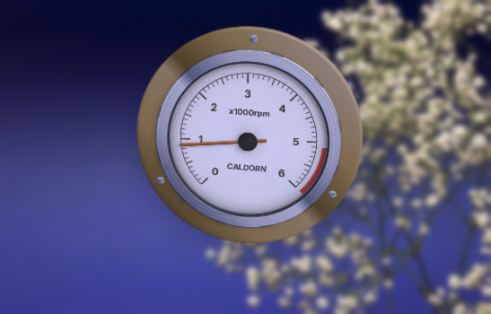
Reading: 900,rpm
